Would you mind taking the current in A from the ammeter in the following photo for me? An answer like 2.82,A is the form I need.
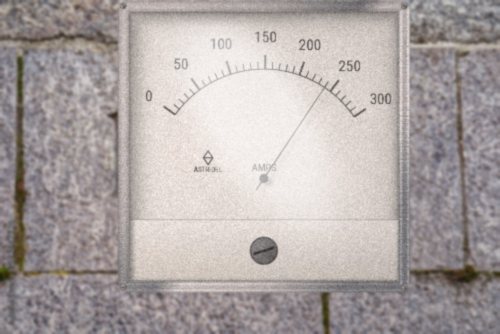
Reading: 240,A
